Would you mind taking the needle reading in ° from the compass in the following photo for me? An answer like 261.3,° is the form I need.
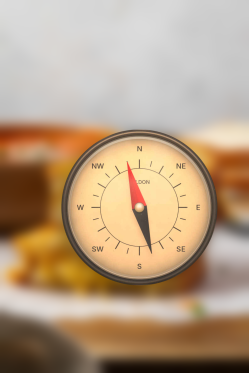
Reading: 345,°
